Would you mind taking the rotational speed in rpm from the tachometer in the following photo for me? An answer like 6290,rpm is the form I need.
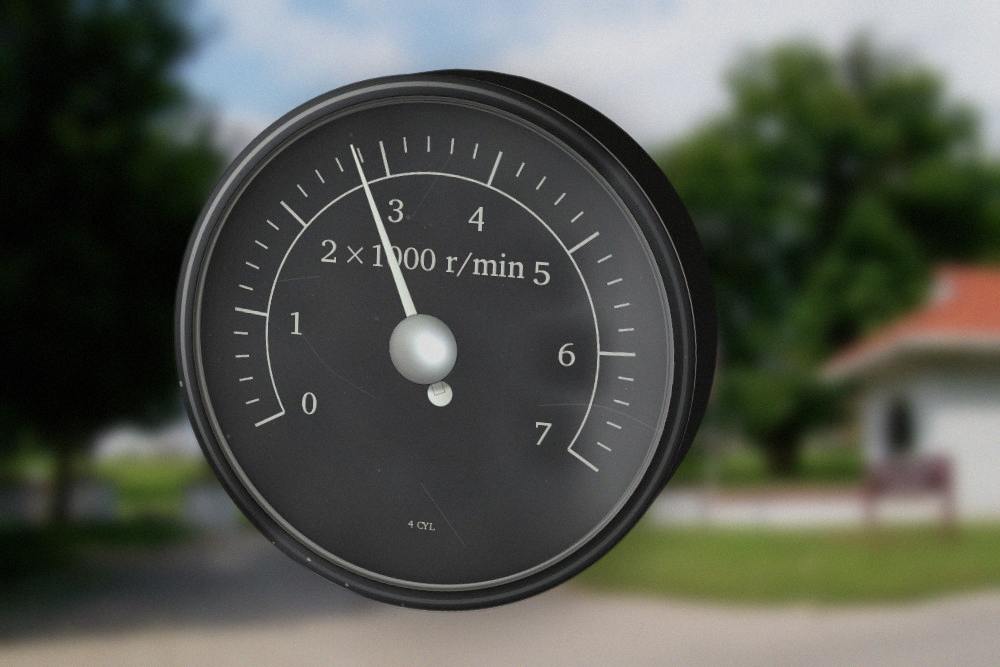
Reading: 2800,rpm
